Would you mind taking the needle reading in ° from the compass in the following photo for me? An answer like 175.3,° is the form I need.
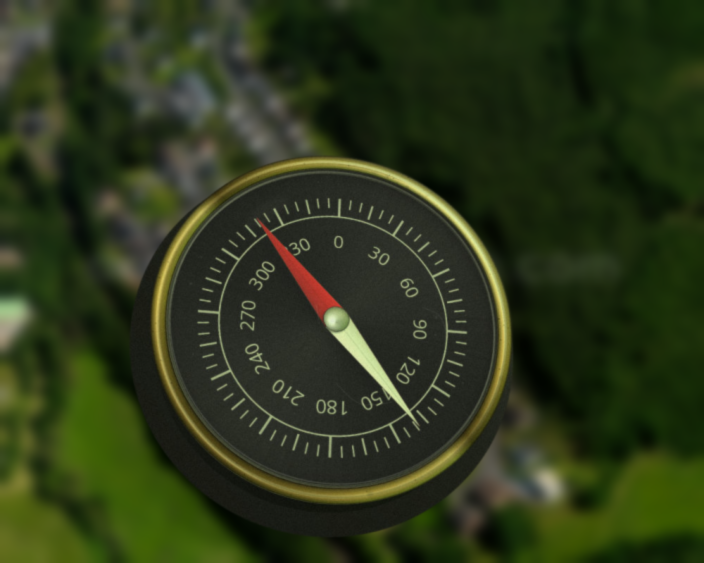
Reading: 320,°
